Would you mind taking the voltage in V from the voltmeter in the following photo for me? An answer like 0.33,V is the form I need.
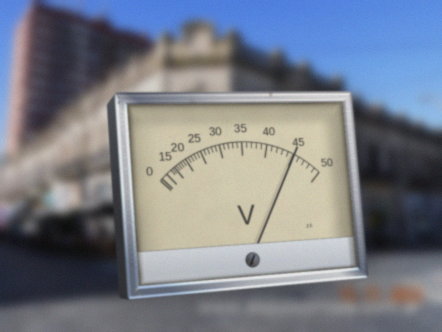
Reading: 45,V
